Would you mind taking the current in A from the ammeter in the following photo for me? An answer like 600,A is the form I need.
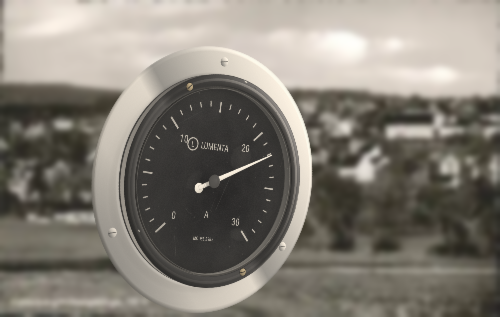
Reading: 22,A
